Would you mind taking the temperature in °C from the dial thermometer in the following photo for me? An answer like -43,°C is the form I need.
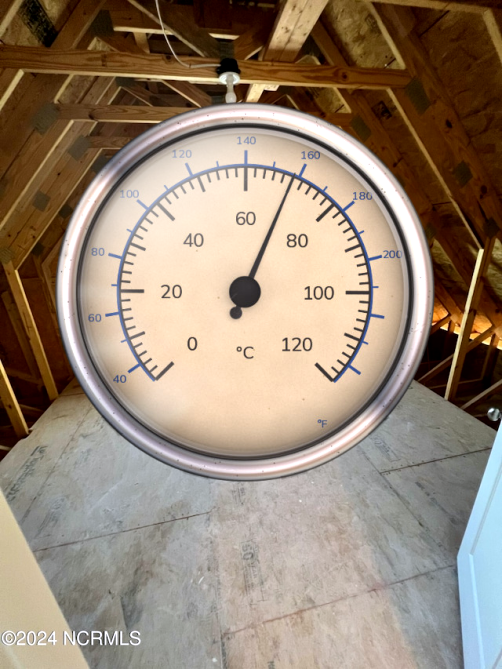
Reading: 70,°C
